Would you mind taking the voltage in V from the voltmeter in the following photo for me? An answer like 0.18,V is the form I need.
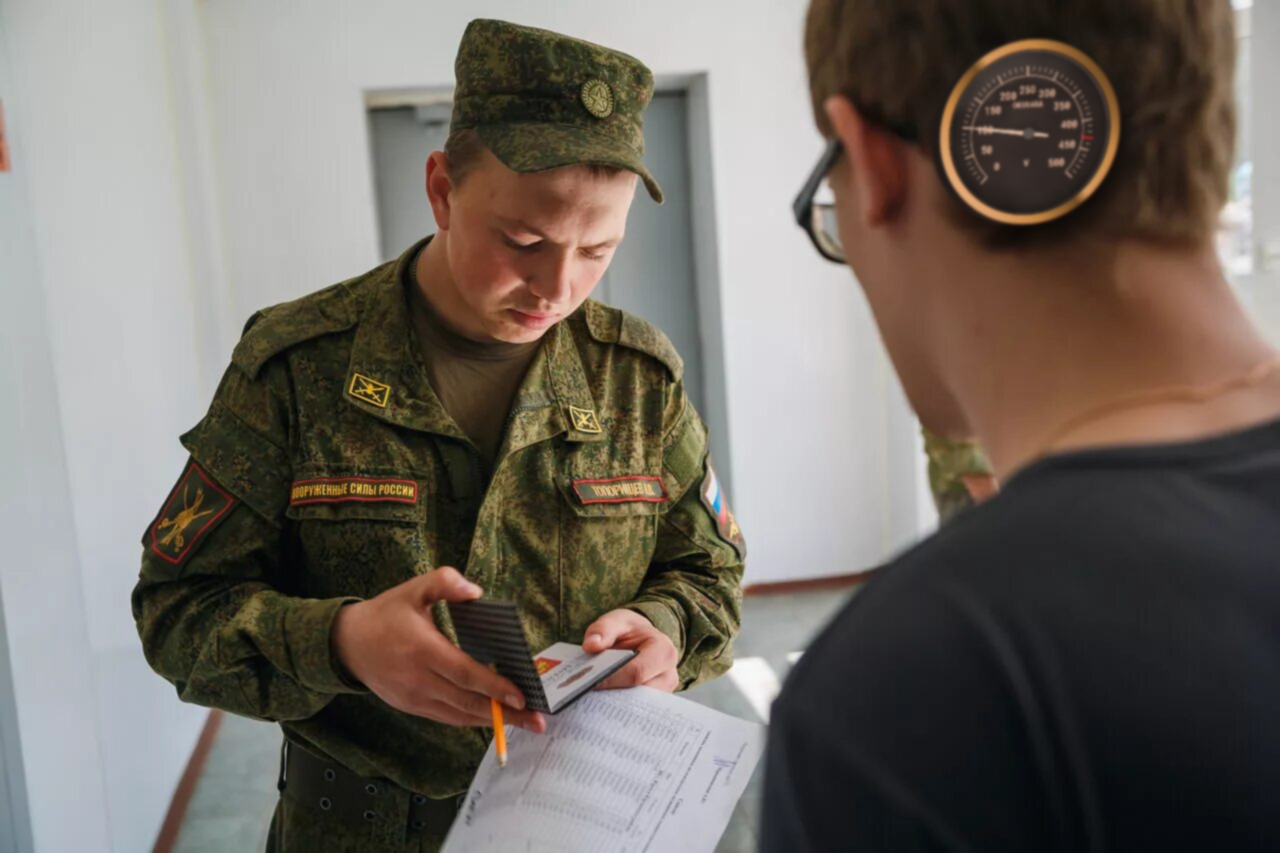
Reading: 100,V
